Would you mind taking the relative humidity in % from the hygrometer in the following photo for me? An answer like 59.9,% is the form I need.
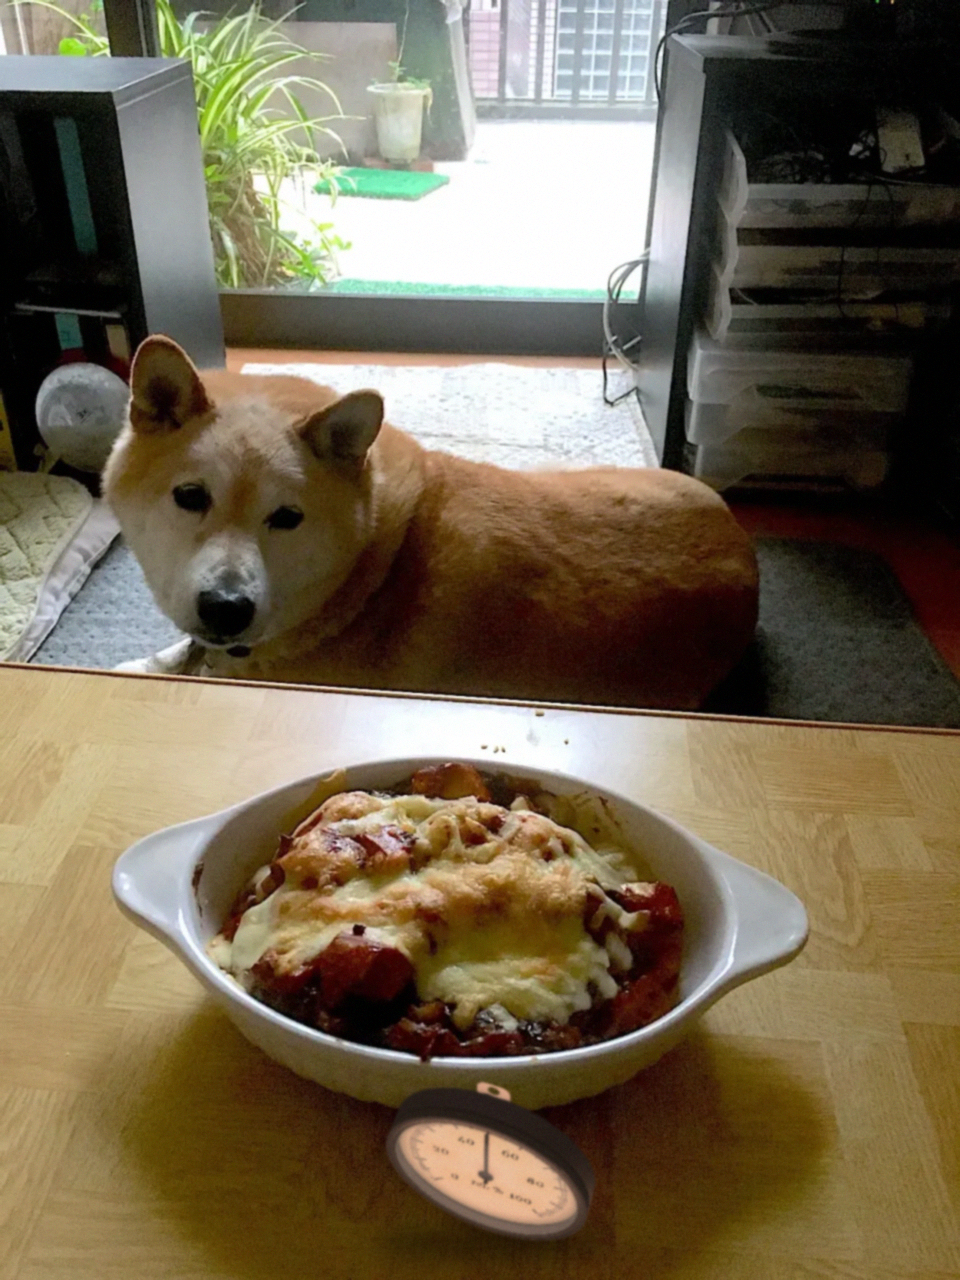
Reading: 50,%
